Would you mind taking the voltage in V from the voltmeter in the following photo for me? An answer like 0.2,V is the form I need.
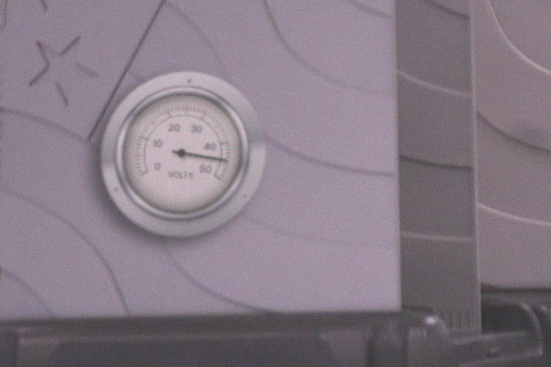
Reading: 45,V
